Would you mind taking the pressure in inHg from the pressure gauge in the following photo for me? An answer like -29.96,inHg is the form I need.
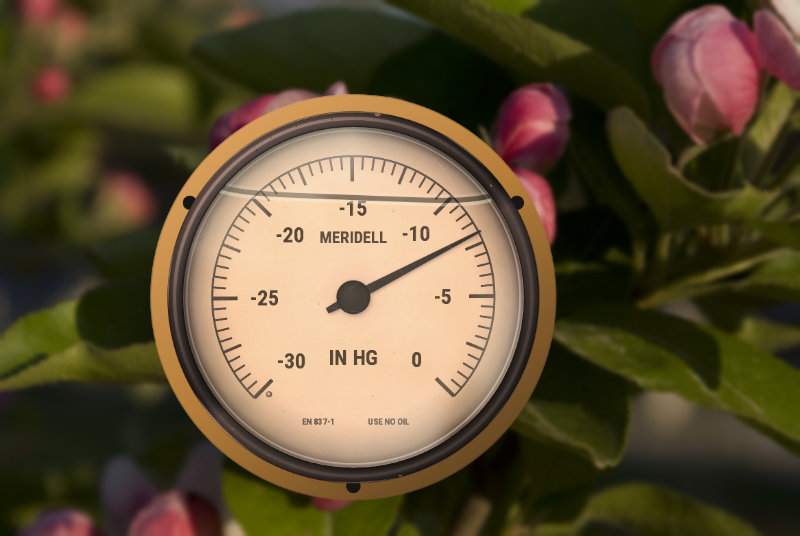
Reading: -8,inHg
